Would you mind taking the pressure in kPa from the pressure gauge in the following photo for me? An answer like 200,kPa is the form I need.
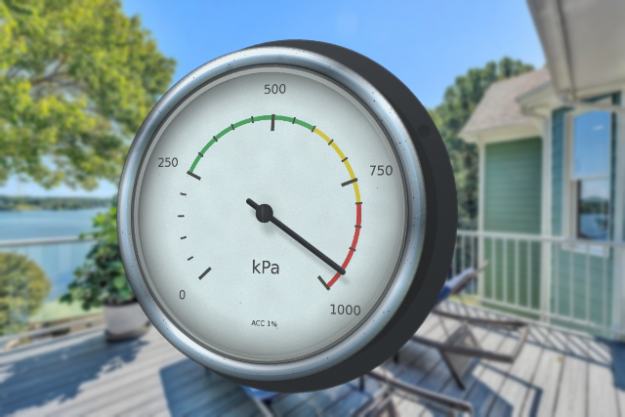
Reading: 950,kPa
